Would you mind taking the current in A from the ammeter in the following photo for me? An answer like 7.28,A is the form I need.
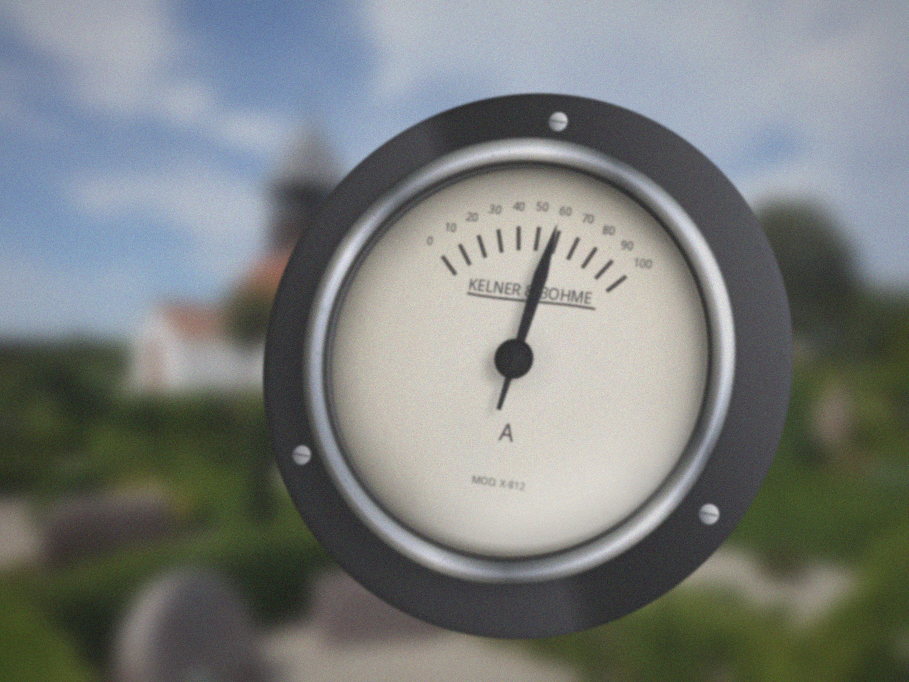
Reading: 60,A
